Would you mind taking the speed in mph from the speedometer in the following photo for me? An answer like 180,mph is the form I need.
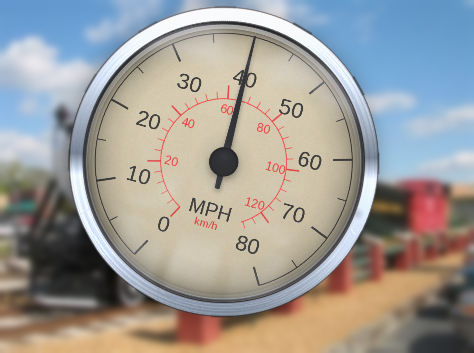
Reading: 40,mph
